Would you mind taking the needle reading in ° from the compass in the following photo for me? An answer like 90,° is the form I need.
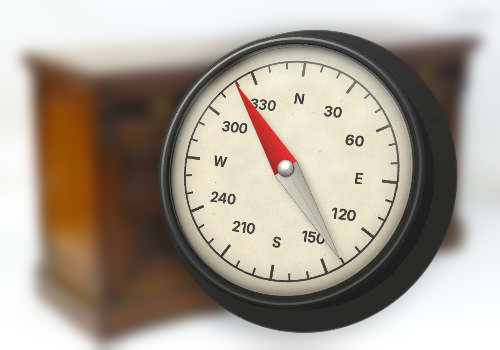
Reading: 320,°
